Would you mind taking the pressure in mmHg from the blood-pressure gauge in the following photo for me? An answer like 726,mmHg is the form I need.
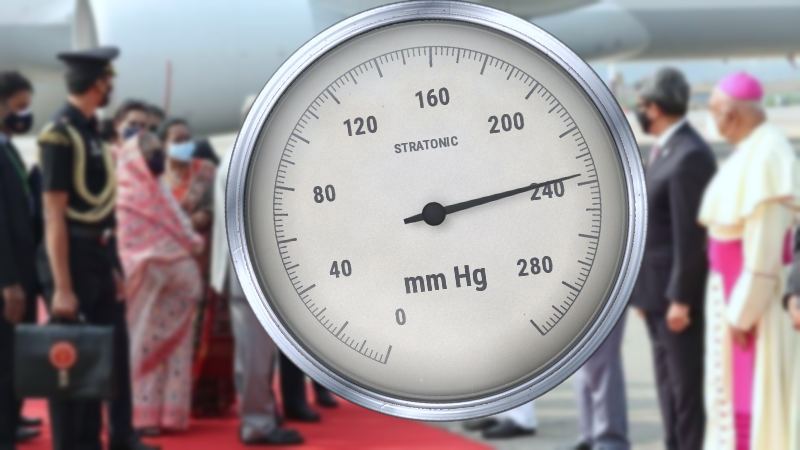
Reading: 236,mmHg
